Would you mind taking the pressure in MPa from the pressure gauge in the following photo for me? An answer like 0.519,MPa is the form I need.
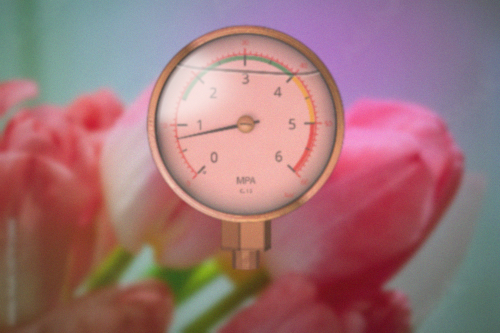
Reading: 0.75,MPa
